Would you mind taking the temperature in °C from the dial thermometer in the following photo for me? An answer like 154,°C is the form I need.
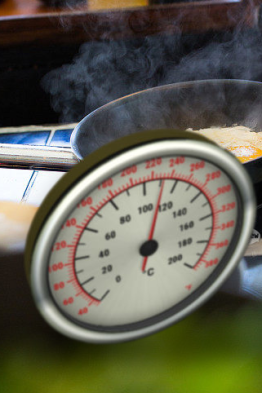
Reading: 110,°C
